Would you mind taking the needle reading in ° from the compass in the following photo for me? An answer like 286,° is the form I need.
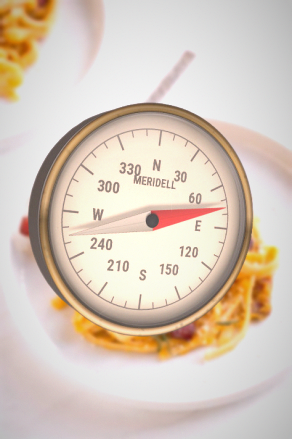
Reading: 75,°
